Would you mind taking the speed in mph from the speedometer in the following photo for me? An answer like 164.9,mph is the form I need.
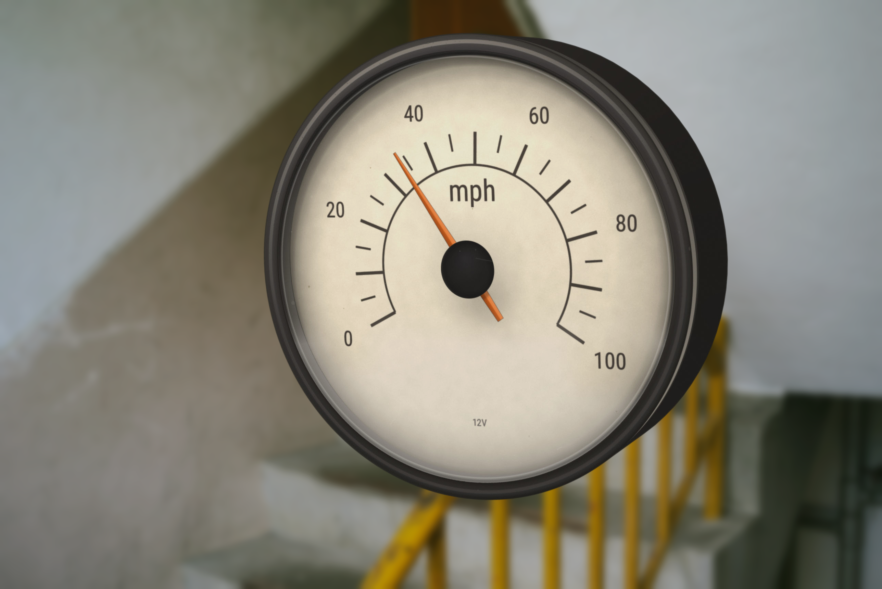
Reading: 35,mph
